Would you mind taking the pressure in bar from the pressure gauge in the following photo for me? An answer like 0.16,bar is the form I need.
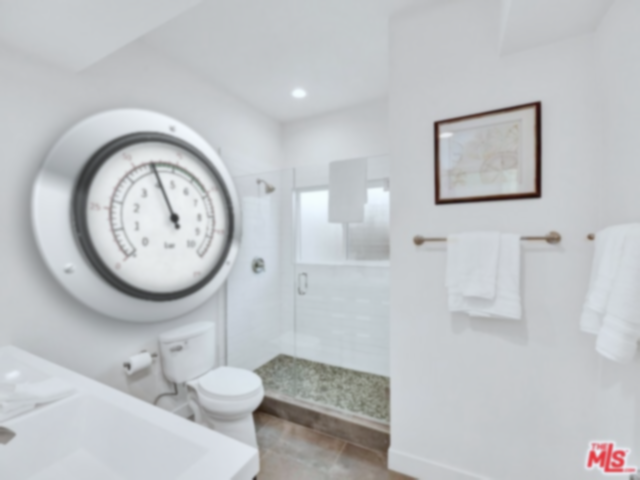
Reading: 4,bar
